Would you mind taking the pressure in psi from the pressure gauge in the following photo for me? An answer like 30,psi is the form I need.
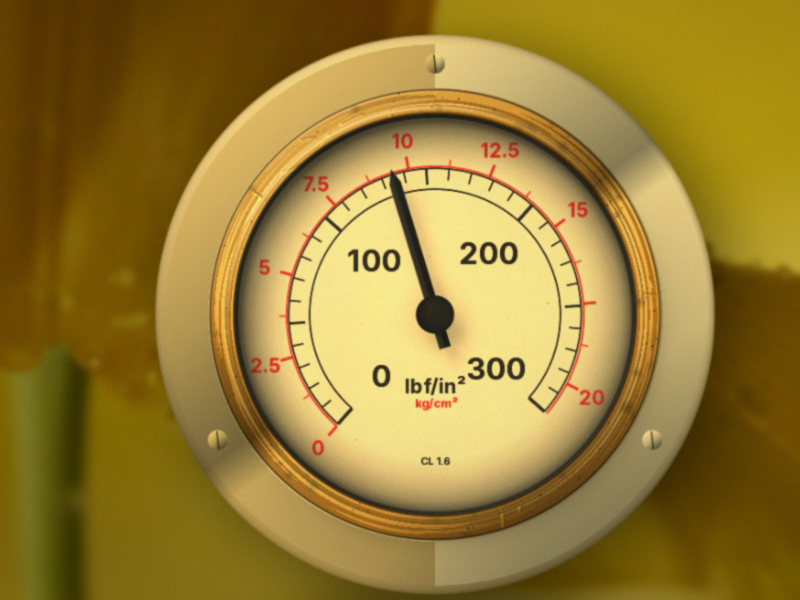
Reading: 135,psi
